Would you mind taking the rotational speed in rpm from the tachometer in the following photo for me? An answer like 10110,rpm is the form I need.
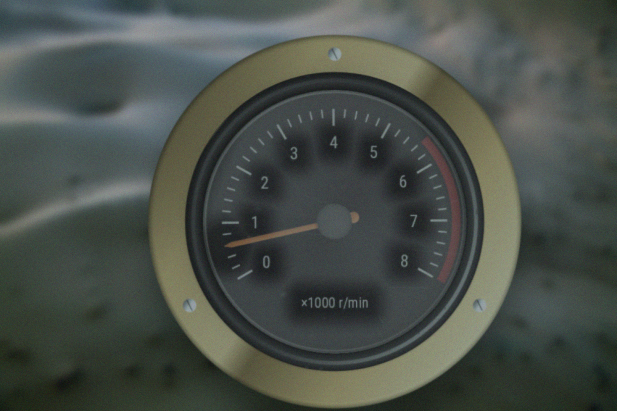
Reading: 600,rpm
